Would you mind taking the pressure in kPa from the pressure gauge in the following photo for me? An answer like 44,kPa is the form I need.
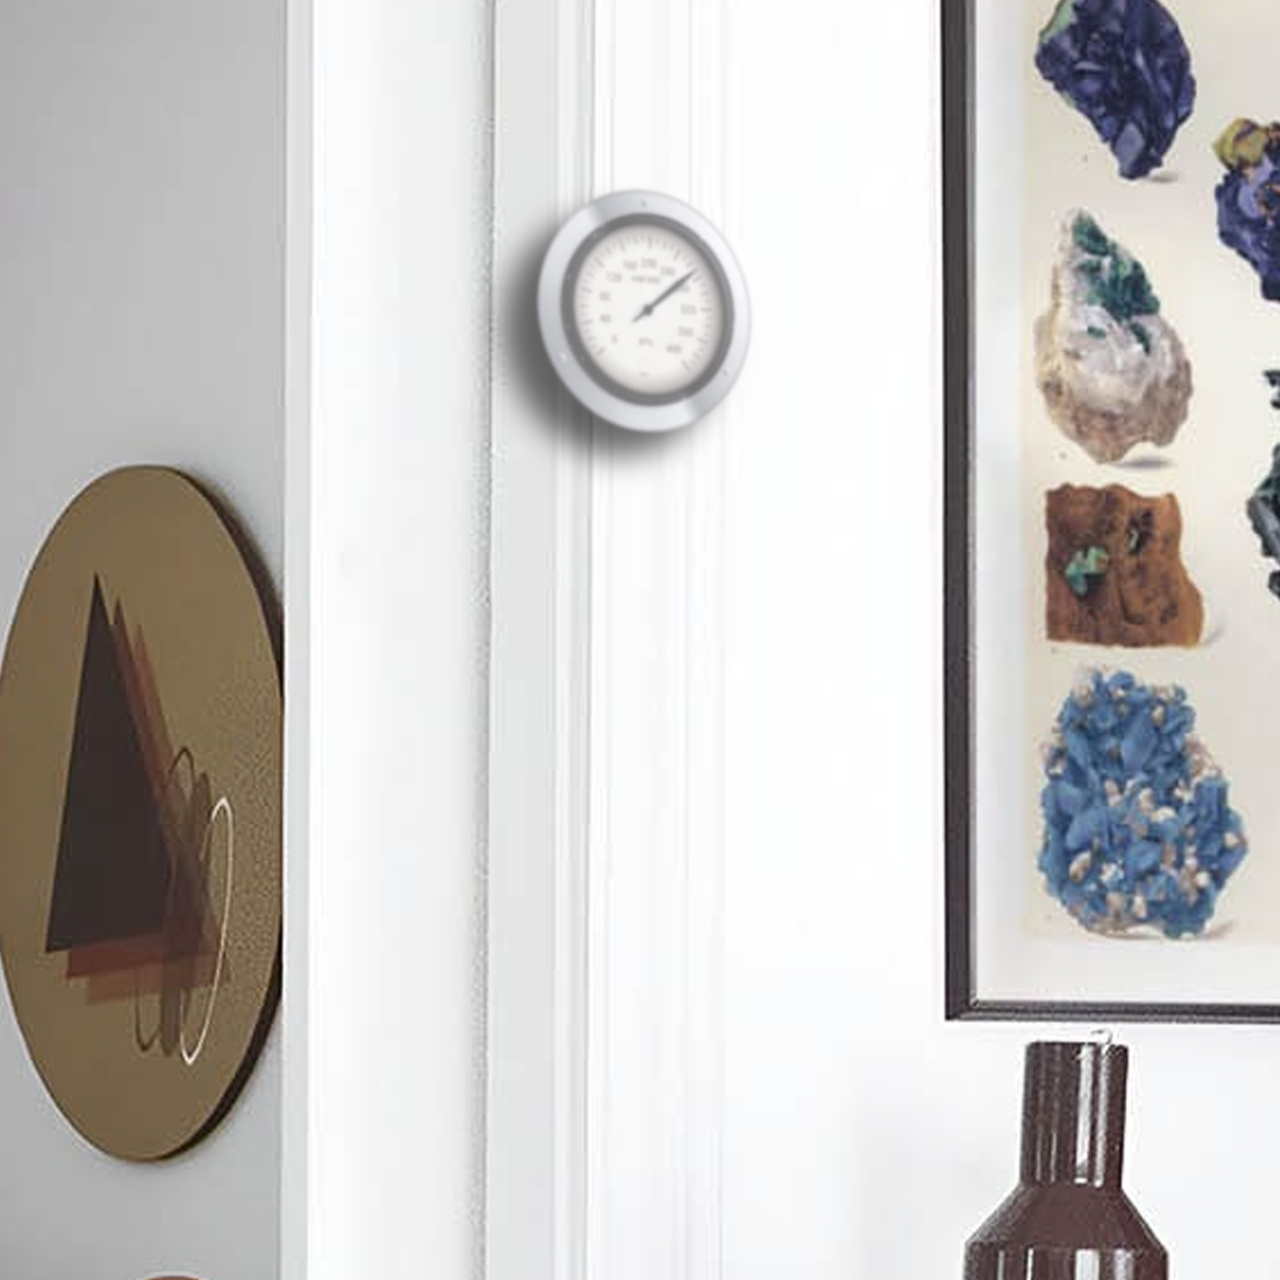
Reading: 270,kPa
